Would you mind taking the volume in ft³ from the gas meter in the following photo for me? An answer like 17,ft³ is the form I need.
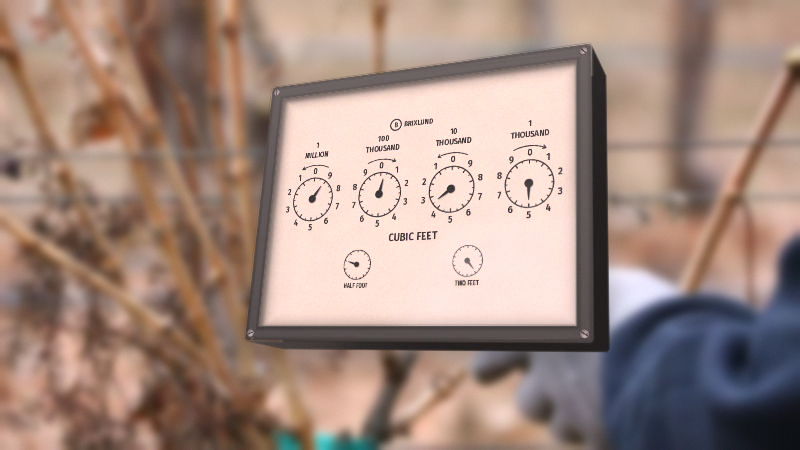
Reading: 903500,ft³
